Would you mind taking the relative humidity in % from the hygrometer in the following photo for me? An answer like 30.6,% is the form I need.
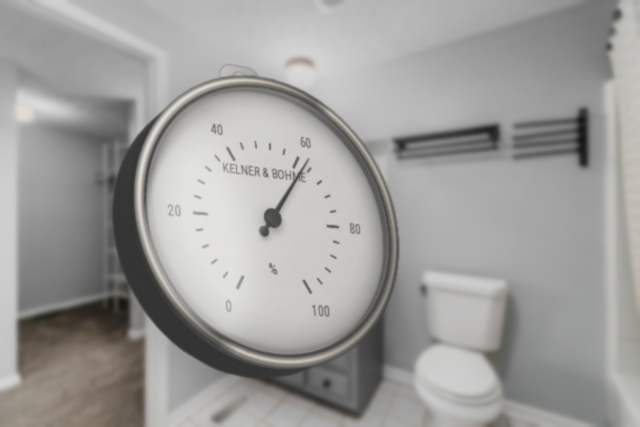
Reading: 62,%
